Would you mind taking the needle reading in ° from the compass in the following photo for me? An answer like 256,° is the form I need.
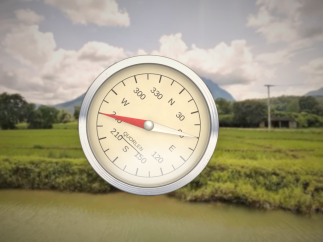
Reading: 240,°
